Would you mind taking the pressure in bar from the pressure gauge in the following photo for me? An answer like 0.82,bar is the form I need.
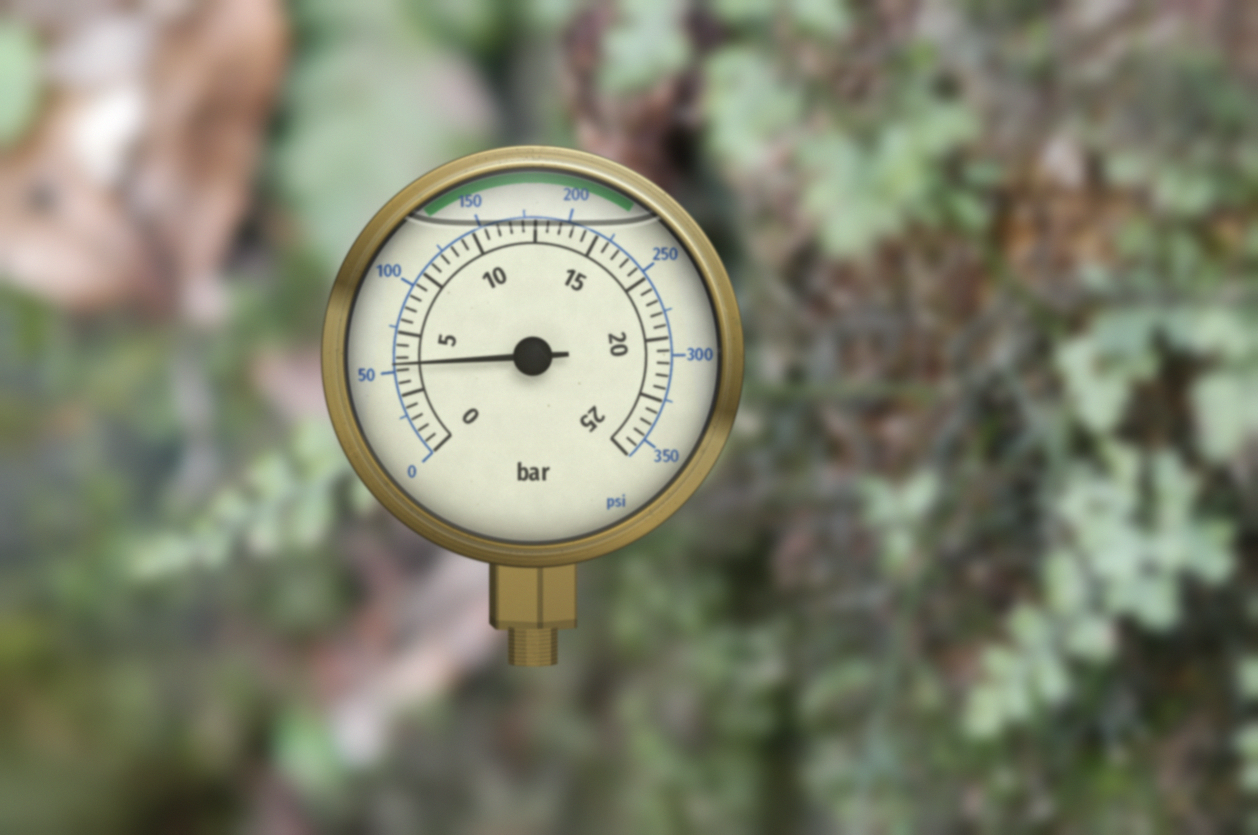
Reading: 3.75,bar
